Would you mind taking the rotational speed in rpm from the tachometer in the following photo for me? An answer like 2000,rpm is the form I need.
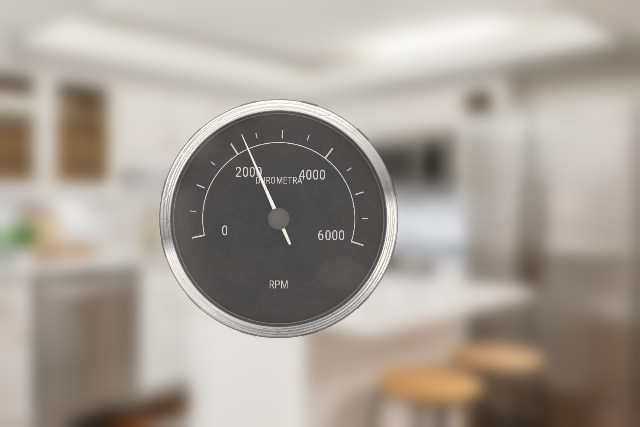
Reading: 2250,rpm
